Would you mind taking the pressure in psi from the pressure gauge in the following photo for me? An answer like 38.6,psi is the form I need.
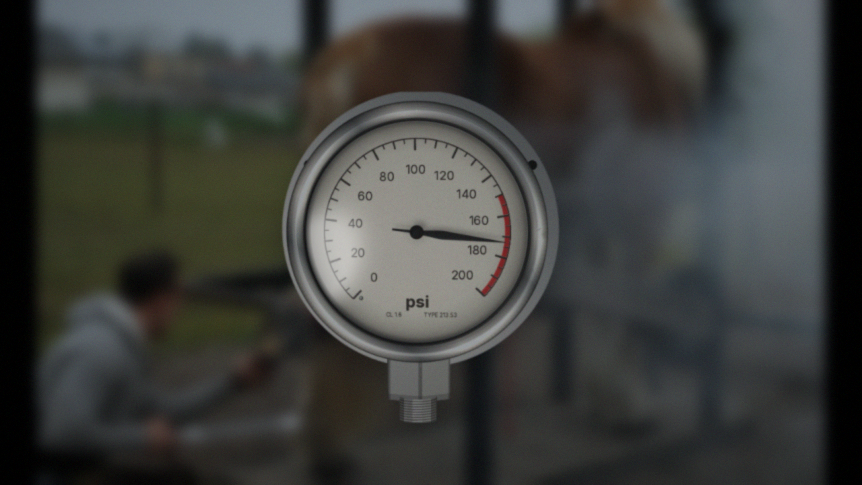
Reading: 172.5,psi
